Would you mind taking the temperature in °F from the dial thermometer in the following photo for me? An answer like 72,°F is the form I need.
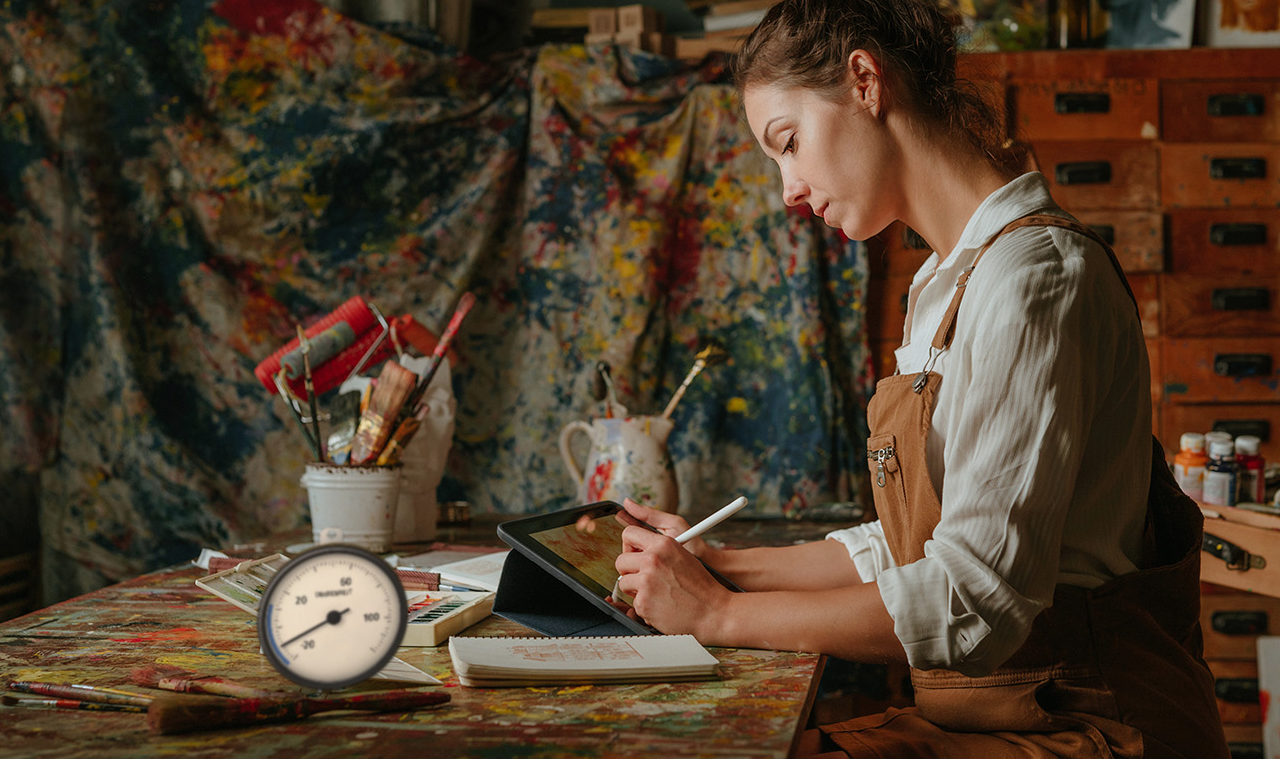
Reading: -10,°F
